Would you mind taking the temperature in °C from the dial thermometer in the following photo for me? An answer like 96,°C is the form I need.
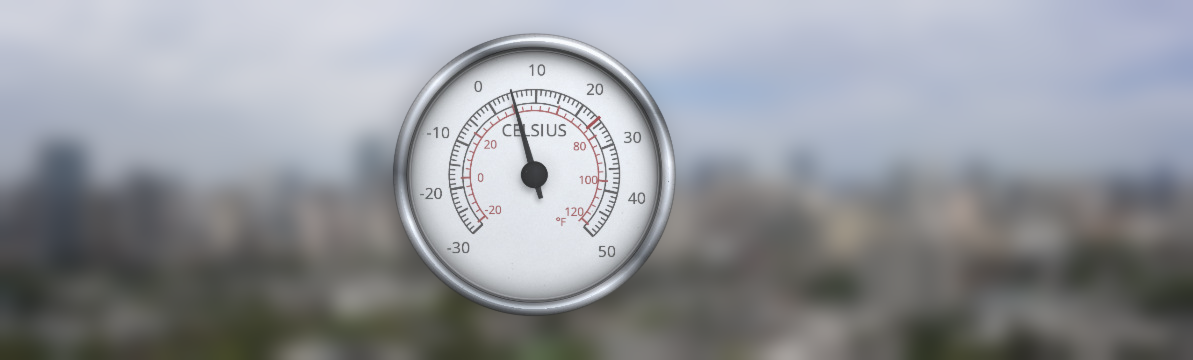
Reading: 5,°C
